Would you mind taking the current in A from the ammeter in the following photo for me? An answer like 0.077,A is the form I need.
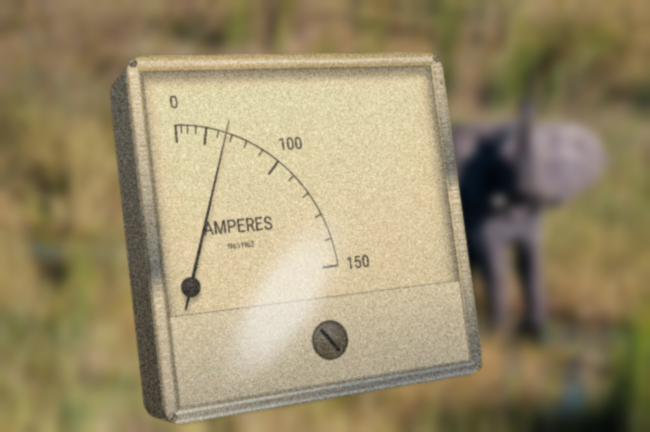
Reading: 65,A
